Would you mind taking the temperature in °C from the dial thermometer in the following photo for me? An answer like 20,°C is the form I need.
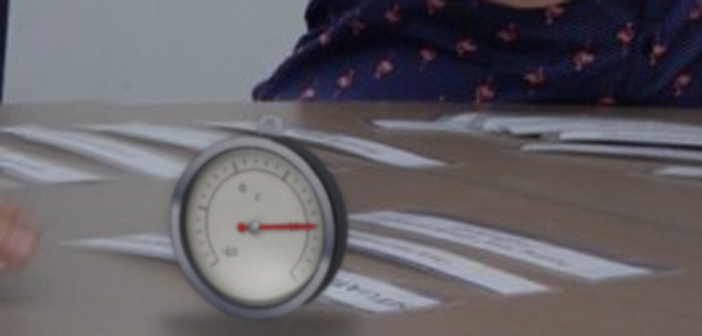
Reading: 40,°C
